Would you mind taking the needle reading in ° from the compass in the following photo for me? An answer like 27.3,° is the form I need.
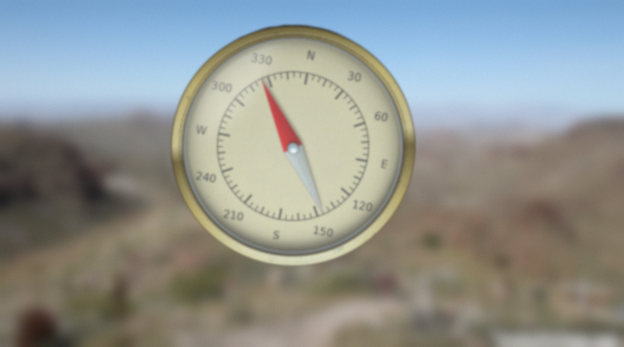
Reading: 325,°
